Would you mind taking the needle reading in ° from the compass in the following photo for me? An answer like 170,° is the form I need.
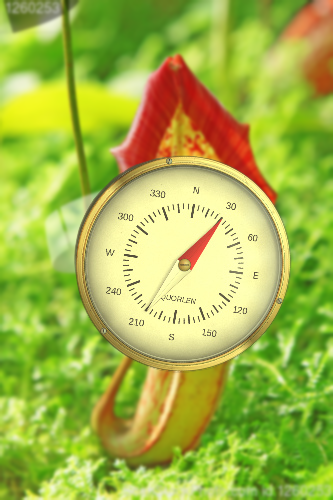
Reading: 30,°
